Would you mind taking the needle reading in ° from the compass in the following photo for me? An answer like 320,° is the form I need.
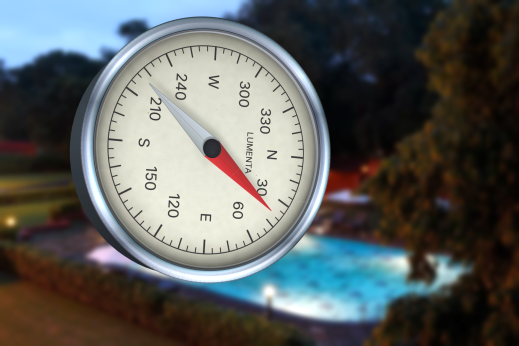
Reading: 40,°
